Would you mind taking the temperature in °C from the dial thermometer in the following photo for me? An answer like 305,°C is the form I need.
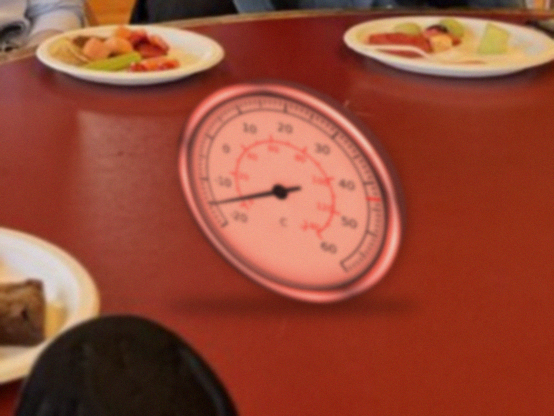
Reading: -15,°C
